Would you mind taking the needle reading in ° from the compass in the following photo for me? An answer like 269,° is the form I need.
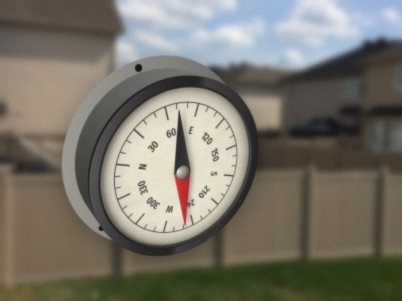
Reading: 250,°
